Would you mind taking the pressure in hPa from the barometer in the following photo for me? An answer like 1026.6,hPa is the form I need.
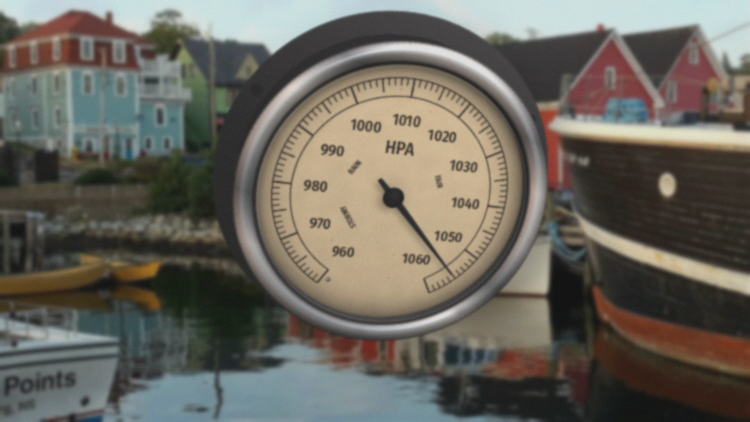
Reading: 1055,hPa
